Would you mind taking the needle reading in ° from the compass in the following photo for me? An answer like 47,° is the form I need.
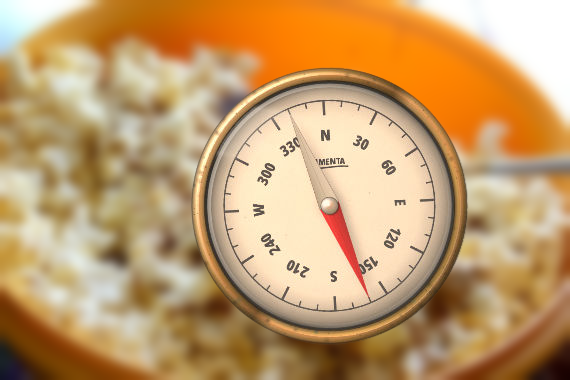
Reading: 160,°
